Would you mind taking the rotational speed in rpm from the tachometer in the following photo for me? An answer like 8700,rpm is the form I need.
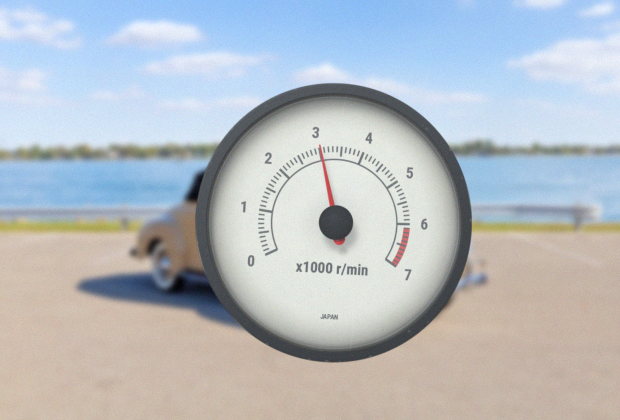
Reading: 3000,rpm
